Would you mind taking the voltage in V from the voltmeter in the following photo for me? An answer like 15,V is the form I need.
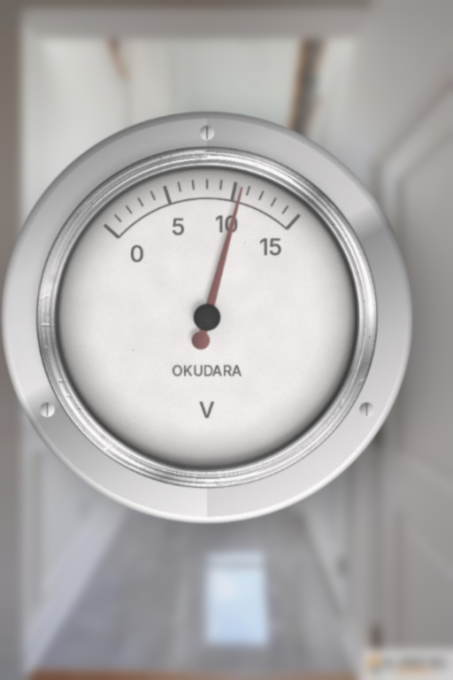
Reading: 10.5,V
